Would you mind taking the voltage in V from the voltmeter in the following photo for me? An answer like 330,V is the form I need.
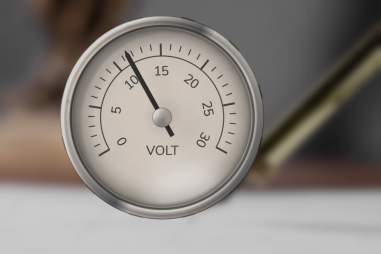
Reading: 11.5,V
